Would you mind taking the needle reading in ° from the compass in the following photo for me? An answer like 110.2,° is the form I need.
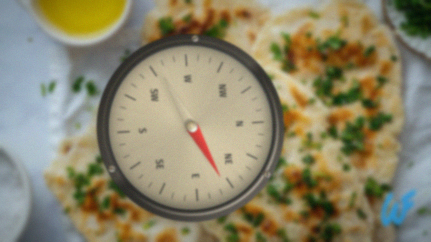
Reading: 65,°
